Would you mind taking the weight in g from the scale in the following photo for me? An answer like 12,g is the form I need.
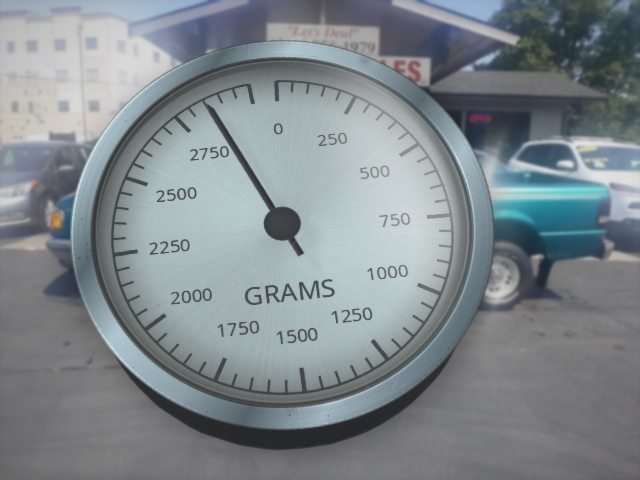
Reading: 2850,g
